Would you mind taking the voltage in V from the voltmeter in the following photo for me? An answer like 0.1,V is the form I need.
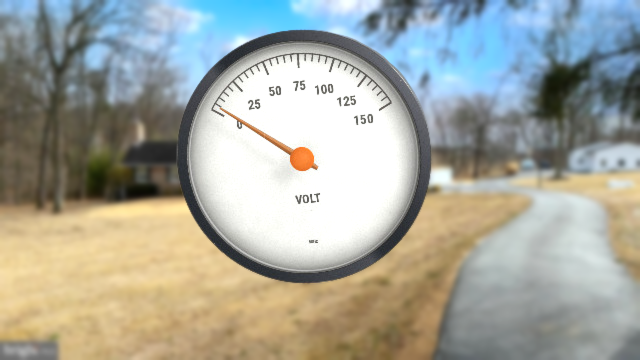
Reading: 5,V
